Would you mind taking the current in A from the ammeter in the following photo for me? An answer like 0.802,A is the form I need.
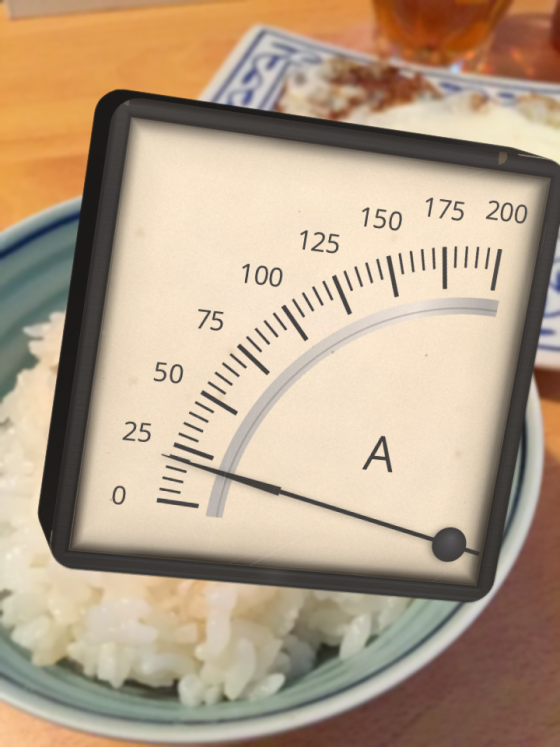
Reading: 20,A
